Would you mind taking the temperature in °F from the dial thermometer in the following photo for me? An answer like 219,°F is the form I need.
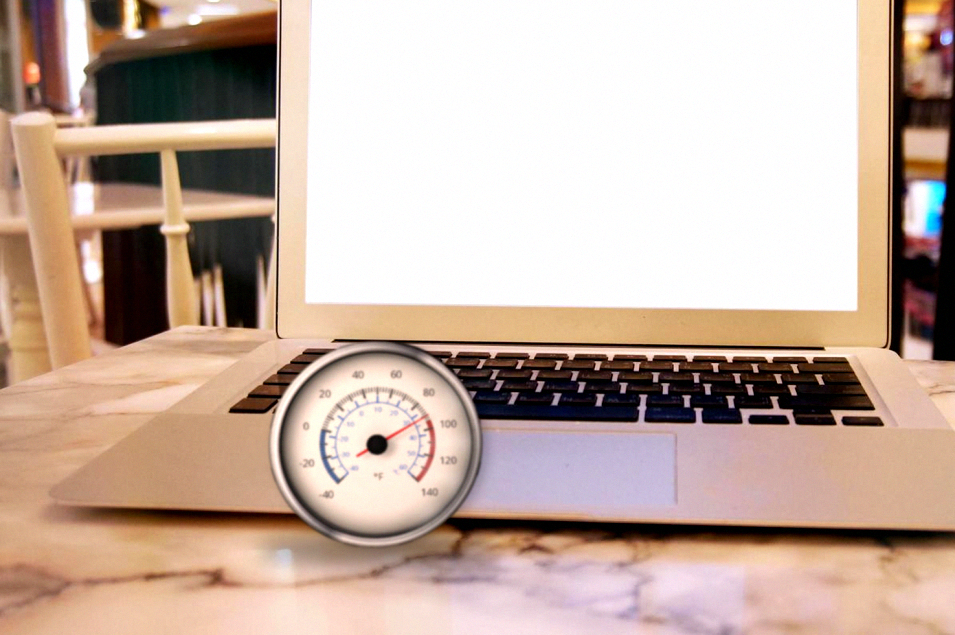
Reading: 90,°F
